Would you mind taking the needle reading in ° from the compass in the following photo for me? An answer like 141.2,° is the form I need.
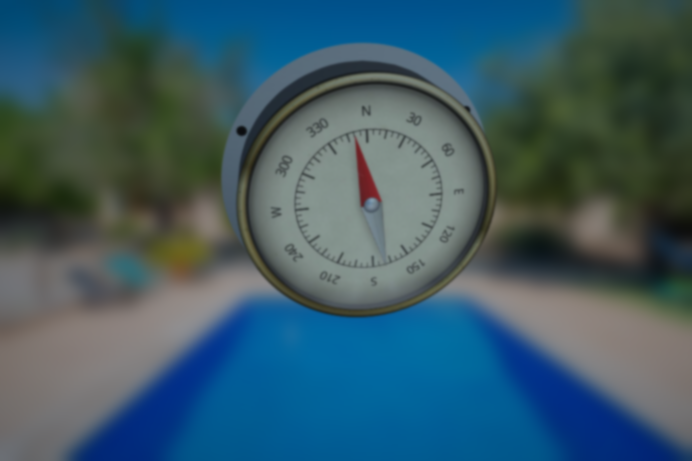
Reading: 350,°
